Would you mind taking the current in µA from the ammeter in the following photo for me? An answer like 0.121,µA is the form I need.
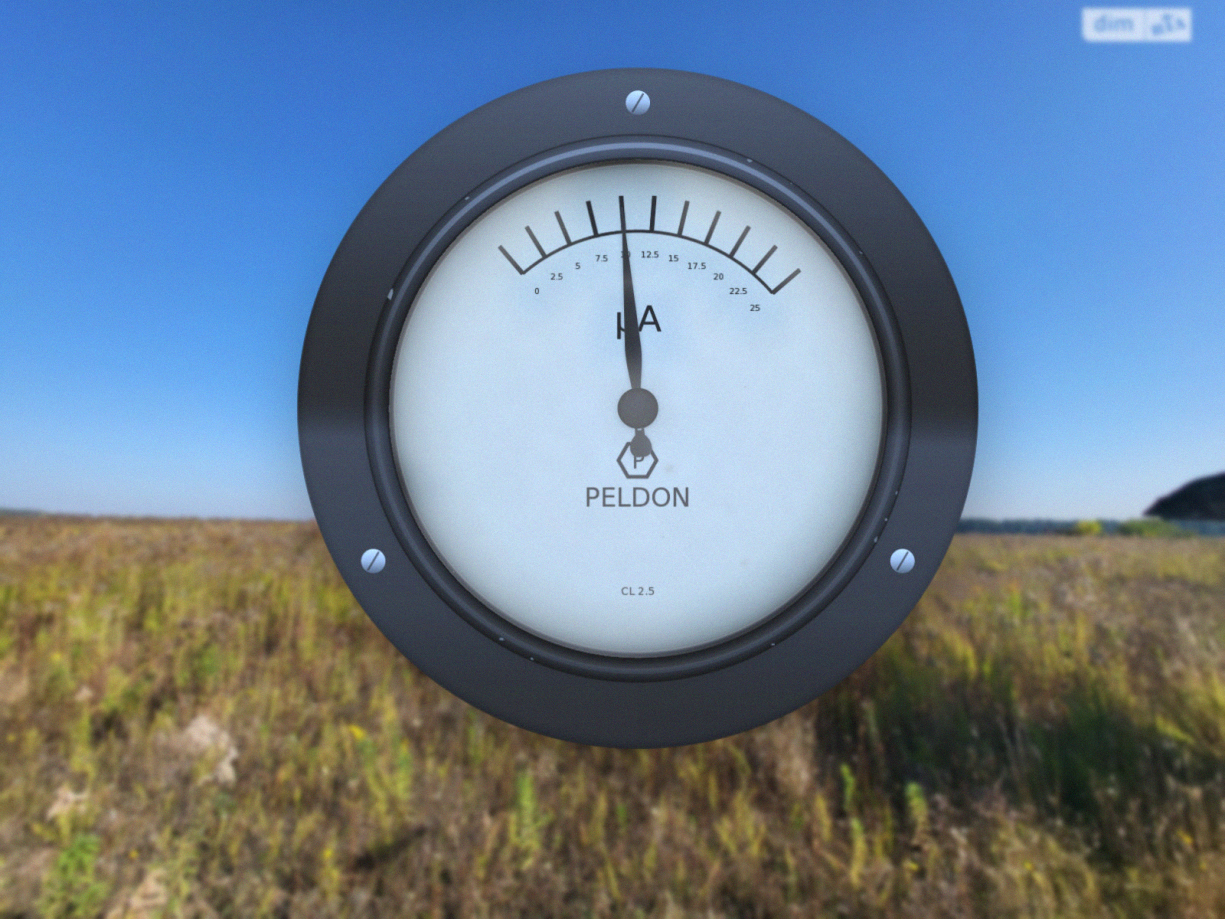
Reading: 10,µA
